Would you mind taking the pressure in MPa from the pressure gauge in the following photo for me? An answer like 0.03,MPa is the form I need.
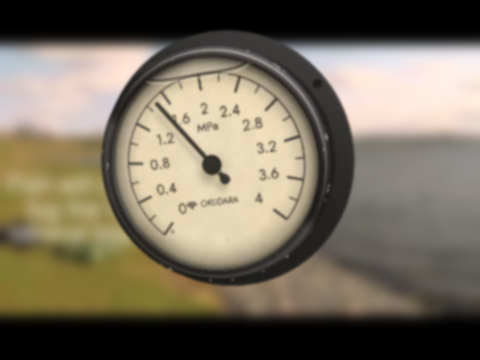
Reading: 1.5,MPa
